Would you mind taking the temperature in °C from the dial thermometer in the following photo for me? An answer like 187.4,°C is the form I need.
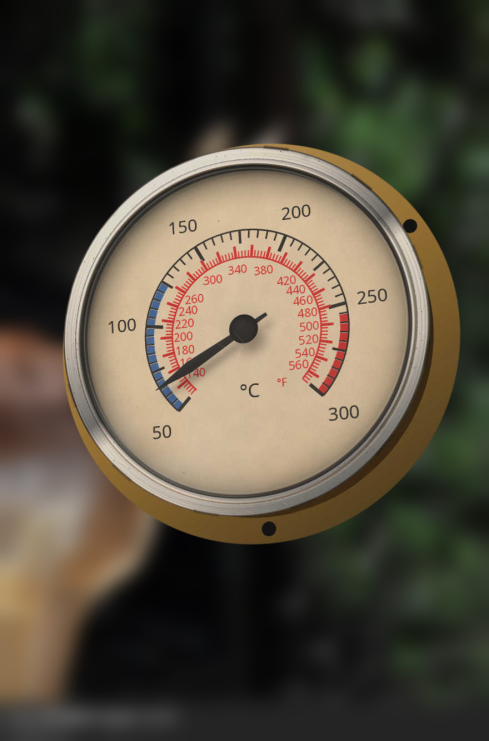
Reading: 65,°C
